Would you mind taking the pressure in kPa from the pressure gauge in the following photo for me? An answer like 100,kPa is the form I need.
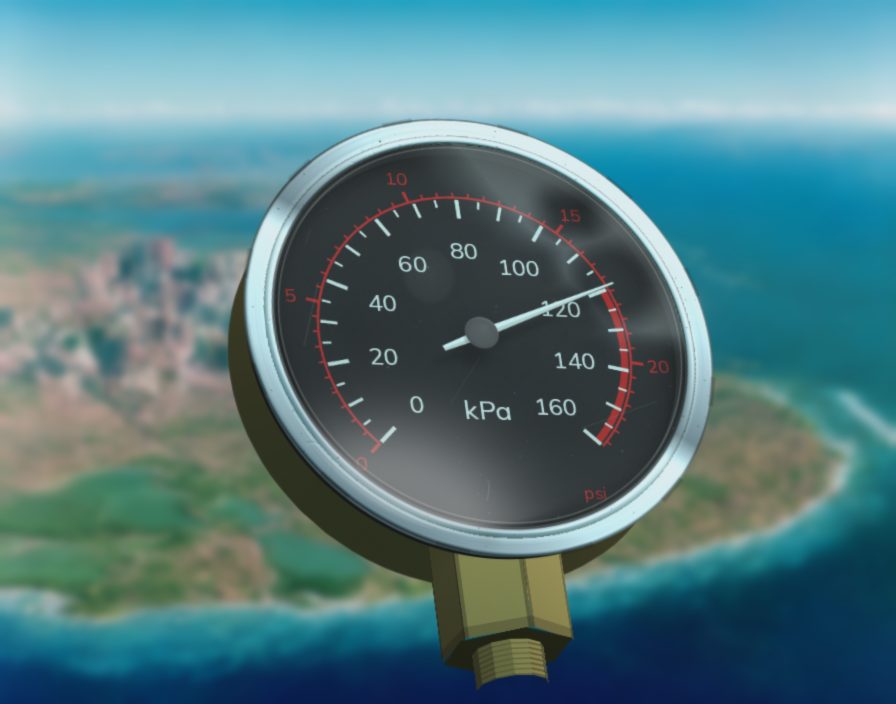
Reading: 120,kPa
